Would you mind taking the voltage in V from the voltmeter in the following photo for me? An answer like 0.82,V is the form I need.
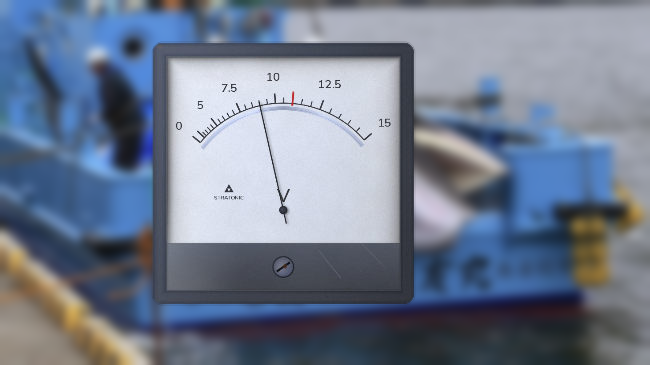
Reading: 9,V
